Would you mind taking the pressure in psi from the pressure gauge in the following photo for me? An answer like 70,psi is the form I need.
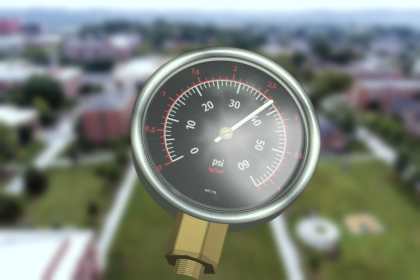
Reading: 38,psi
